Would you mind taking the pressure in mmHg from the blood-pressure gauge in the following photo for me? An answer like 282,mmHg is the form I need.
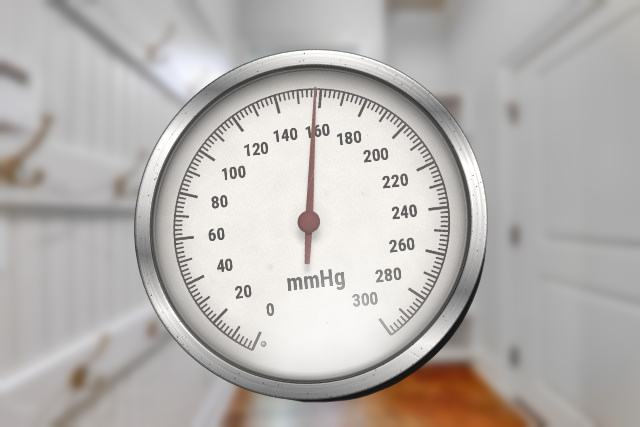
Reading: 158,mmHg
